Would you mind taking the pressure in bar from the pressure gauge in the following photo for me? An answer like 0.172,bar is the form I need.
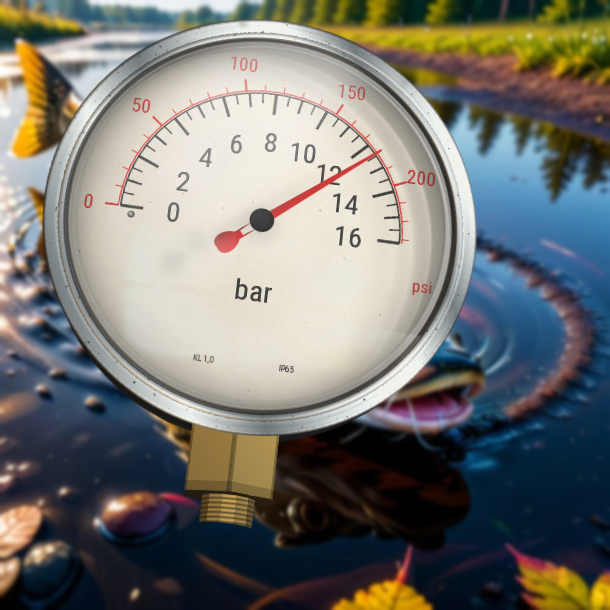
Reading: 12.5,bar
